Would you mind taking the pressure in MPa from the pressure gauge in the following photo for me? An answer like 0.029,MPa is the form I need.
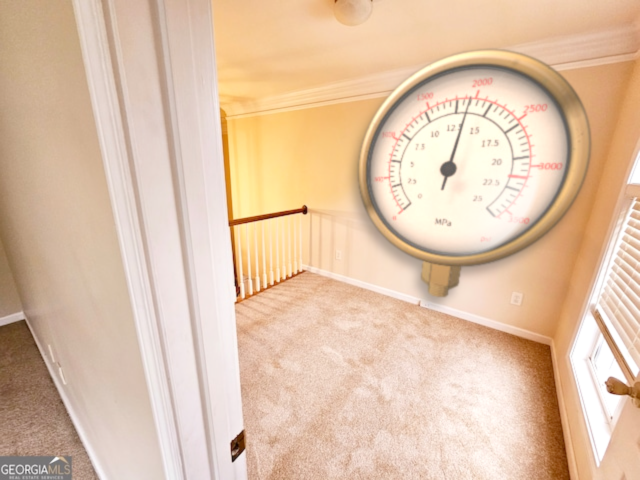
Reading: 13.5,MPa
